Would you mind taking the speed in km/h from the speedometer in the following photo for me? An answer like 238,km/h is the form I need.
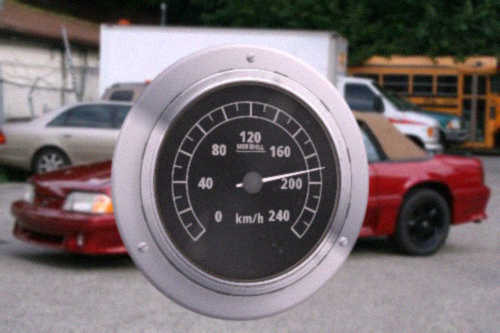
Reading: 190,km/h
